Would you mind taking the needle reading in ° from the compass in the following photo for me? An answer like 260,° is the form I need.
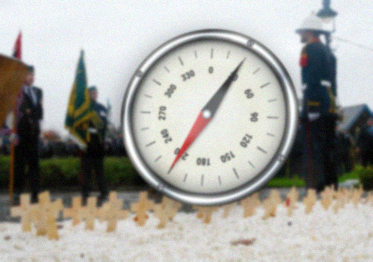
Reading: 210,°
